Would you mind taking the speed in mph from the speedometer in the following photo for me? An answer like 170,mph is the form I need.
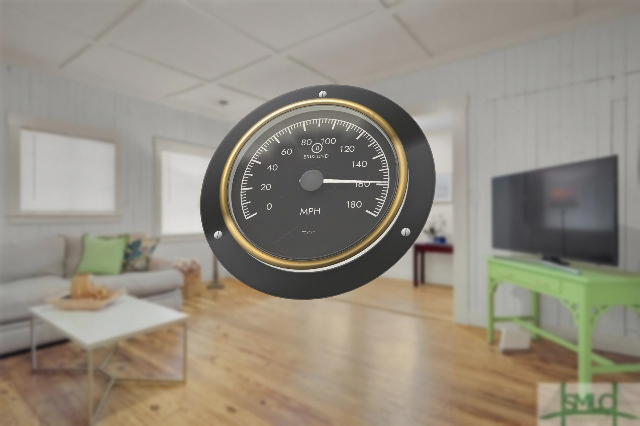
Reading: 160,mph
